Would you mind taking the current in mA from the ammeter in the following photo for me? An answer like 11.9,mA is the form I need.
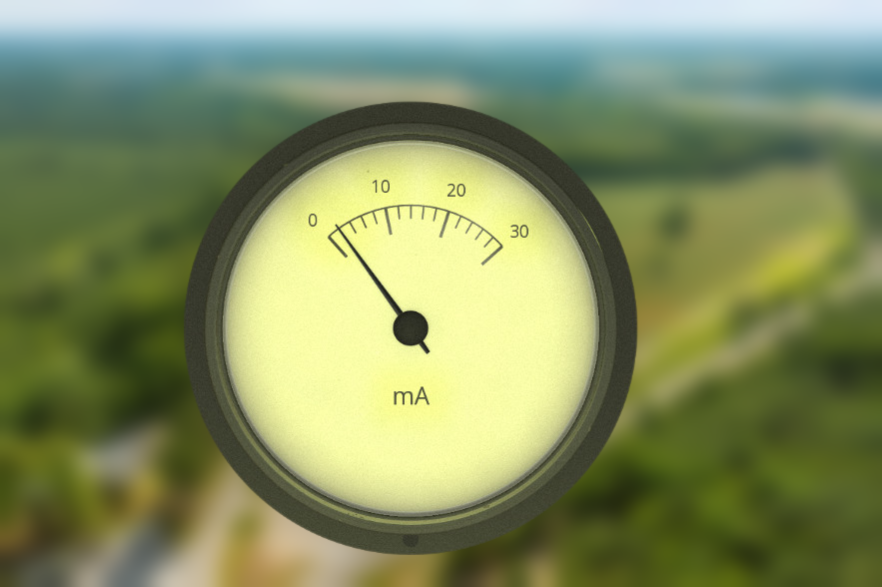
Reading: 2,mA
